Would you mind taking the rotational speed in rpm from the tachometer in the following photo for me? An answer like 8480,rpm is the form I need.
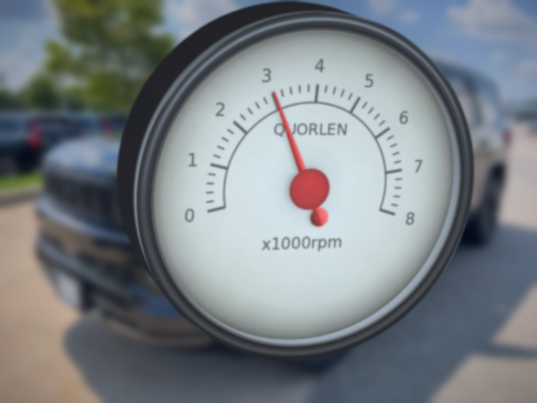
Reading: 3000,rpm
